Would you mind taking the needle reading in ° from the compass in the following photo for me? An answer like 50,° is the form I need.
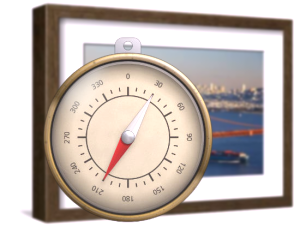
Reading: 210,°
